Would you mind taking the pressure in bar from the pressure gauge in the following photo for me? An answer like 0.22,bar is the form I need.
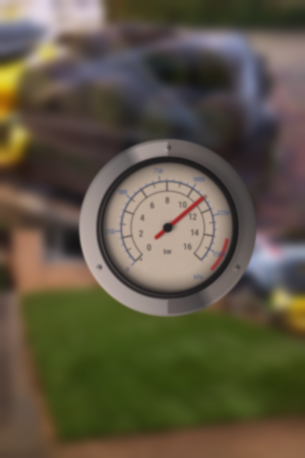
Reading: 11,bar
